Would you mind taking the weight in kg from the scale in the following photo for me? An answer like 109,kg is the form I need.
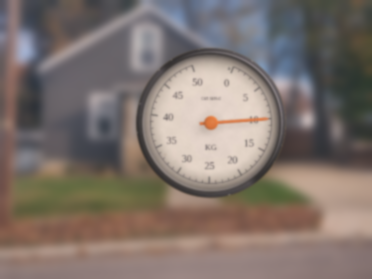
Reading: 10,kg
